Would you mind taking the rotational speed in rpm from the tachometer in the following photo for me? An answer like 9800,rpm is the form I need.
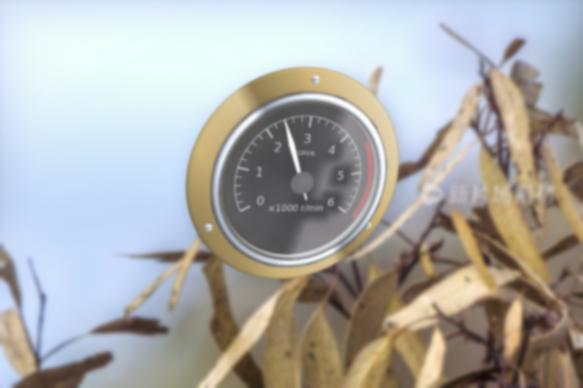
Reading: 2400,rpm
